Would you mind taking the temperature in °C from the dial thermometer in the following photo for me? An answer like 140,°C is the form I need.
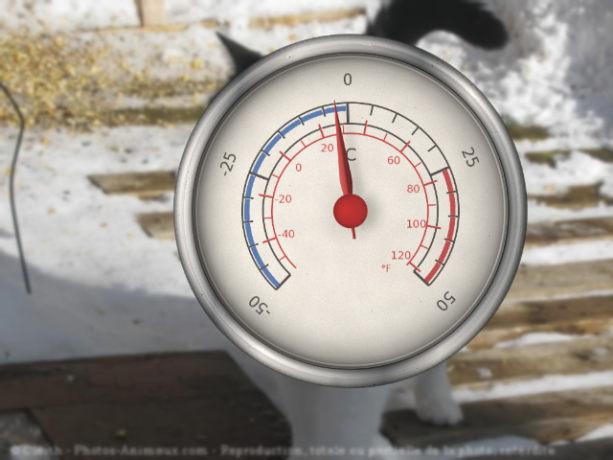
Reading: -2.5,°C
